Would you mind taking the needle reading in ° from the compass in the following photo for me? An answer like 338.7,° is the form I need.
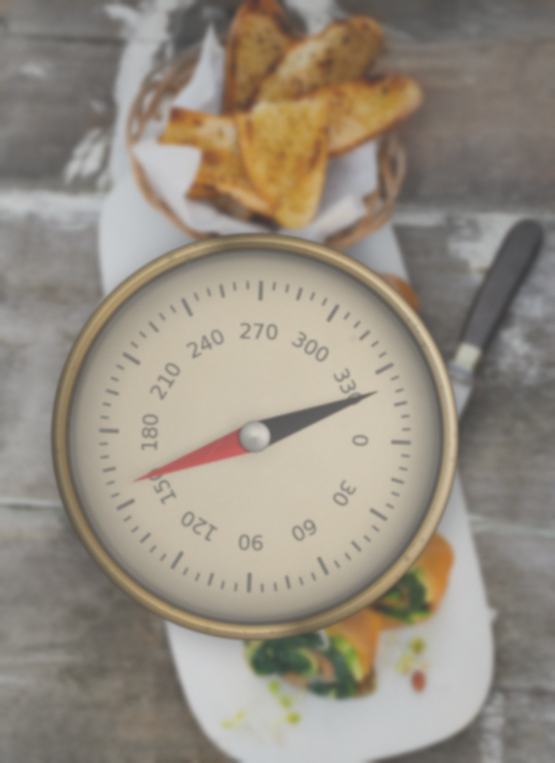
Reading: 157.5,°
